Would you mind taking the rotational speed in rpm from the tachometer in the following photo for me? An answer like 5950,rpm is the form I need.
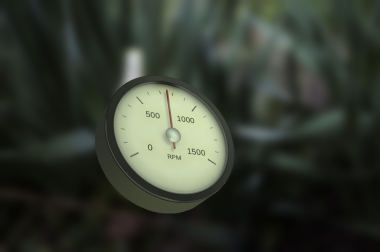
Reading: 750,rpm
